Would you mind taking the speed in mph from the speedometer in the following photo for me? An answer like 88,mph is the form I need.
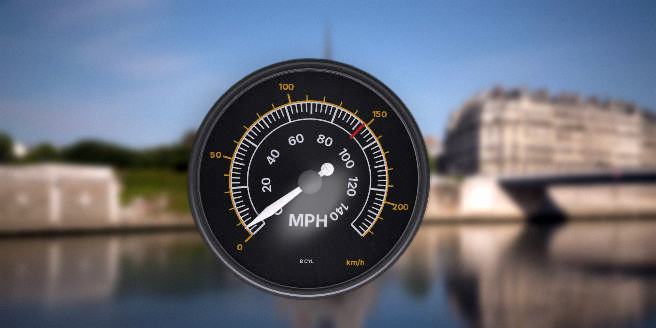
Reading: 4,mph
